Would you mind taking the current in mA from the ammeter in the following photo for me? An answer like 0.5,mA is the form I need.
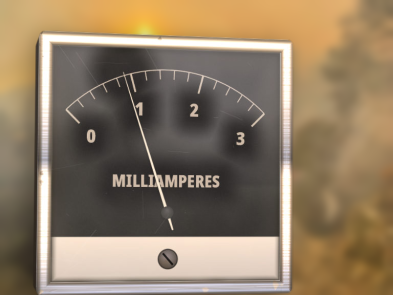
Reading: 0.9,mA
